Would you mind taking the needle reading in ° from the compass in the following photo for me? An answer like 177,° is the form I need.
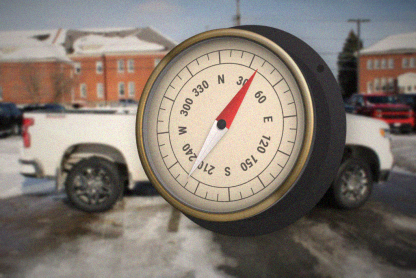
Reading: 40,°
